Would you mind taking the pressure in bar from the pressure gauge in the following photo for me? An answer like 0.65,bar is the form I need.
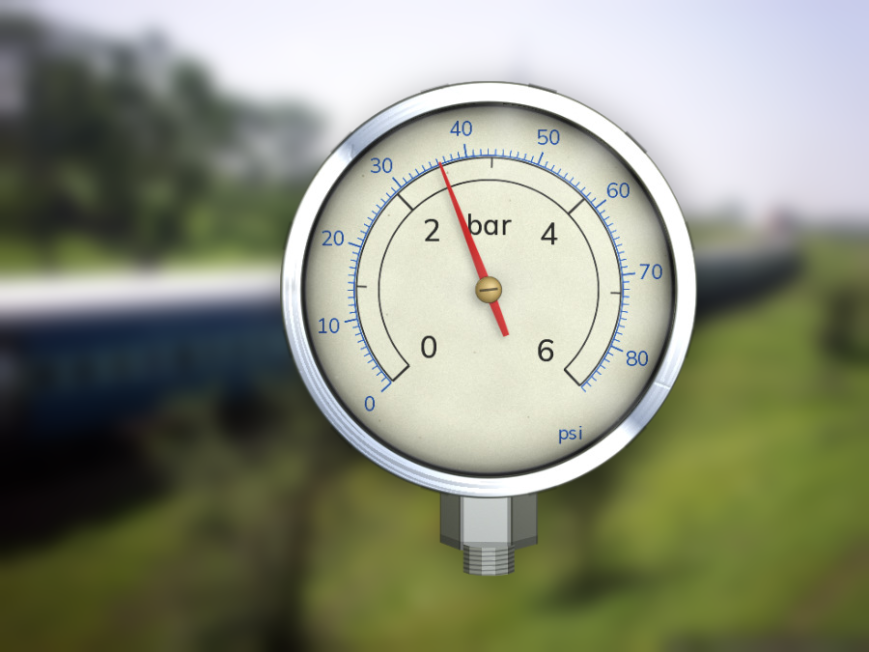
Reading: 2.5,bar
